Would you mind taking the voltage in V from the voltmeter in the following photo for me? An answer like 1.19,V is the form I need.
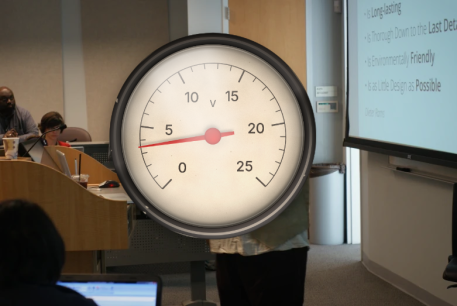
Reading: 3.5,V
